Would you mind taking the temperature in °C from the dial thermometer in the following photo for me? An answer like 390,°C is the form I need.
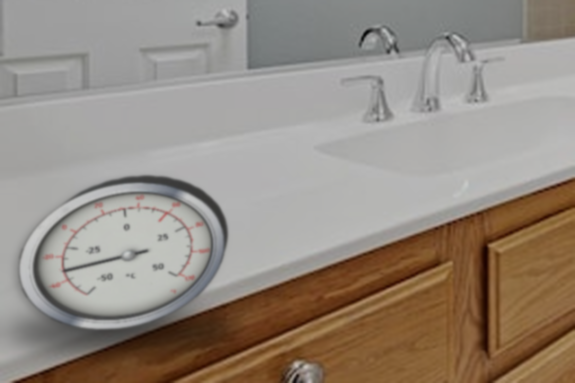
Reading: -35,°C
